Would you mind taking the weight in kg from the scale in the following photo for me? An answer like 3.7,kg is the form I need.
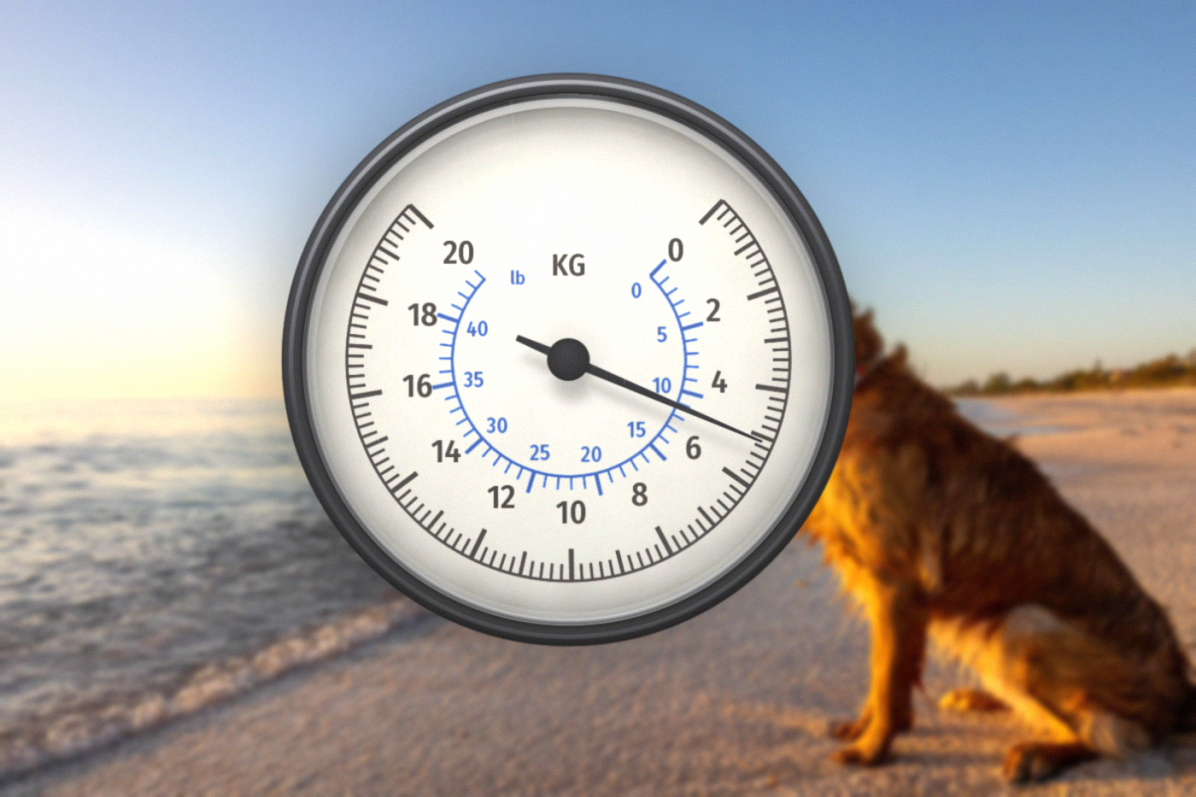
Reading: 5.1,kg
